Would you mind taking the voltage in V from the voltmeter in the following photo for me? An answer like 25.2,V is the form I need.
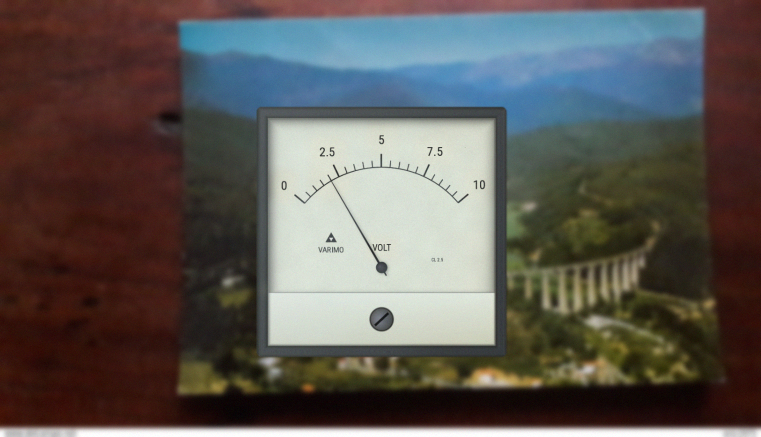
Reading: 2,V
